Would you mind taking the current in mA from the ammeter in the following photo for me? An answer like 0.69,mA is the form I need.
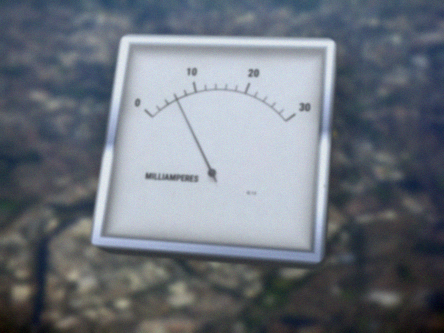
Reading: 6,mA
